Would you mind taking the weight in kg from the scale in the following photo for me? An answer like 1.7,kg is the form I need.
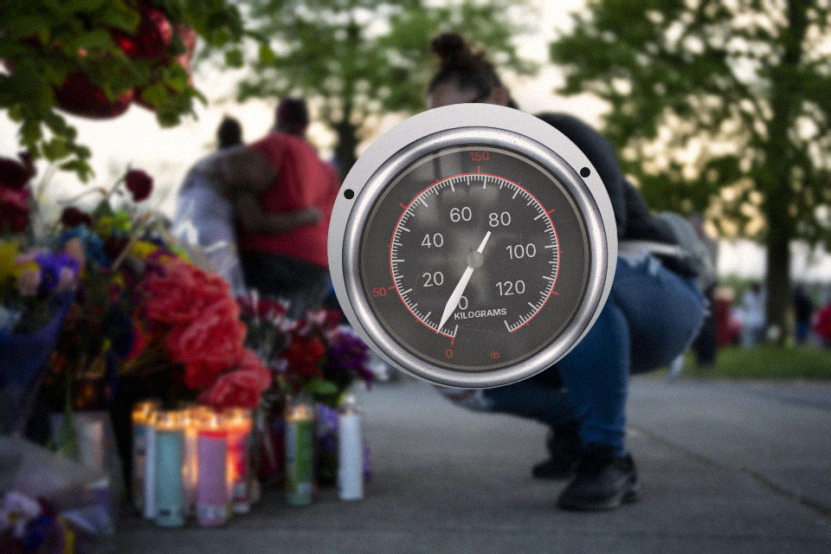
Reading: 5,kg
